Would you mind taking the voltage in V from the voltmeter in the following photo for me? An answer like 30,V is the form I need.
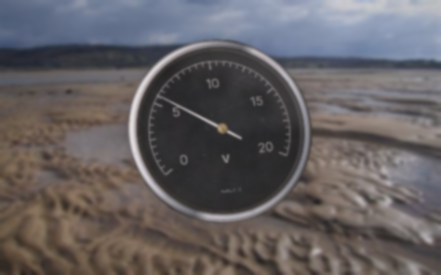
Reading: 5.5,V
